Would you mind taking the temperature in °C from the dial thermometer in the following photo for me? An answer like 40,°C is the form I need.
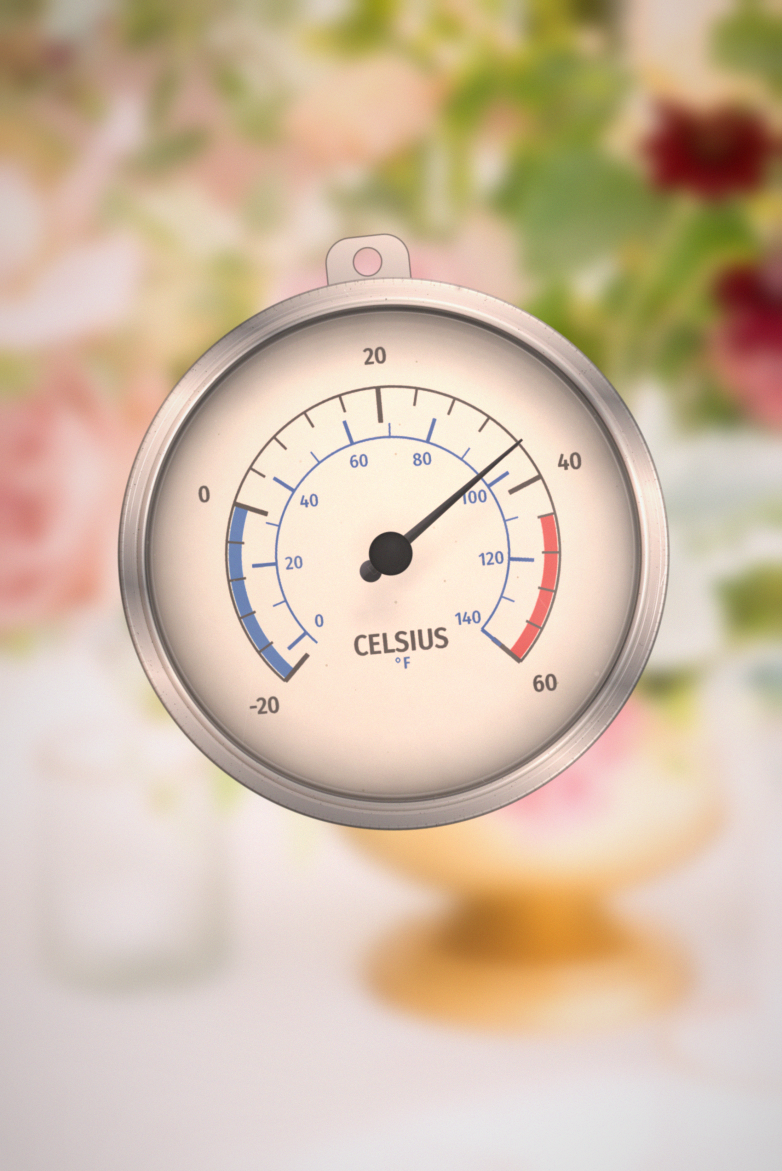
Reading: 36,°C
